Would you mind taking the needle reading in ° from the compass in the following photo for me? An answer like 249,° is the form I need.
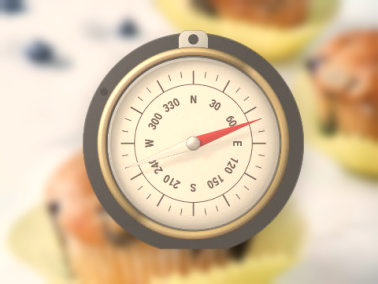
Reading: 70,°
